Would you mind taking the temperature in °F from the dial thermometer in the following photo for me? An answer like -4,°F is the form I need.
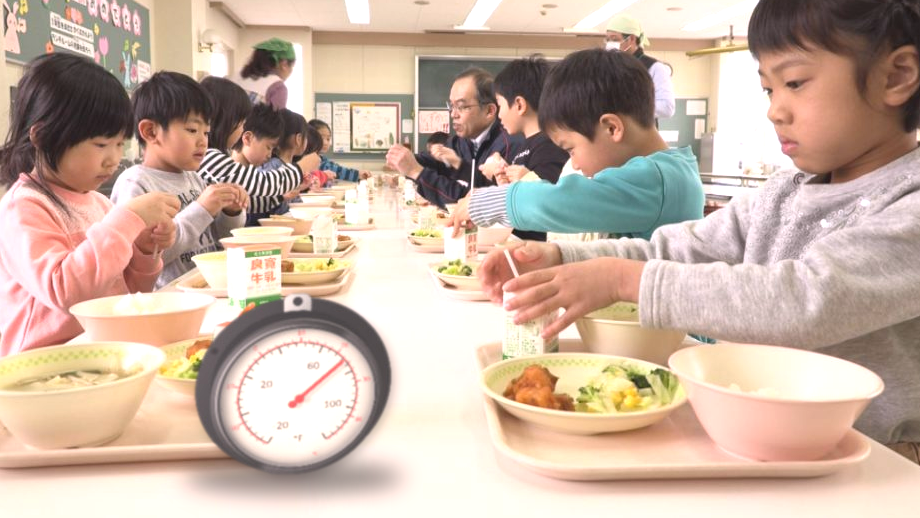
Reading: 72,°F
